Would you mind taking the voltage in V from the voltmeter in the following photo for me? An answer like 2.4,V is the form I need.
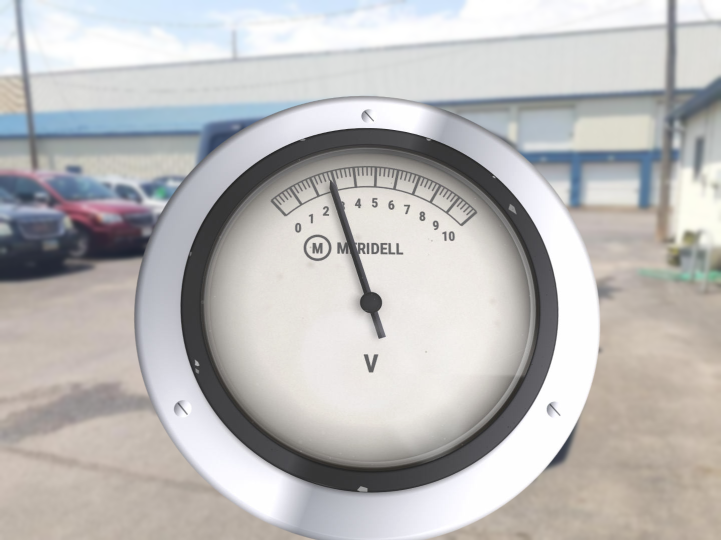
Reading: 2.8,V
